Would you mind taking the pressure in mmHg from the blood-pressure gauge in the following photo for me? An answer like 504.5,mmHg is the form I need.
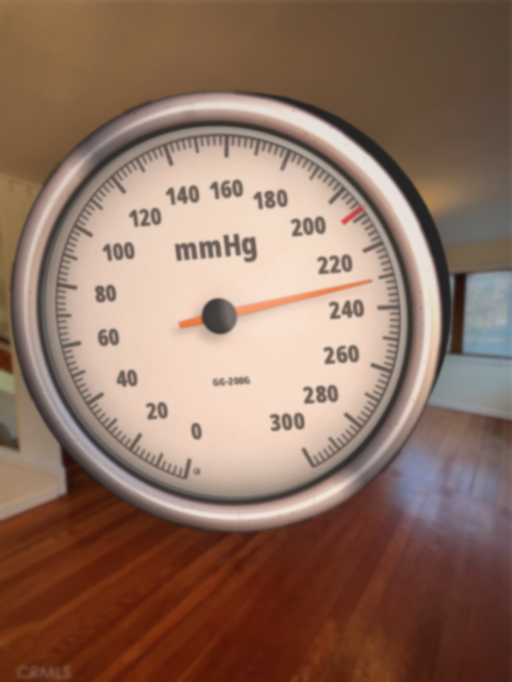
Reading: 230,mmHg
